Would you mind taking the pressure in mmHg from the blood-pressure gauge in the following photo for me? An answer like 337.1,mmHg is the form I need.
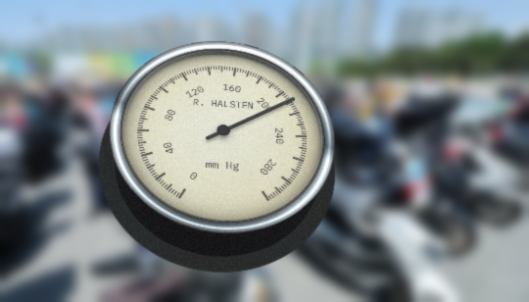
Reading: 210,mmHg
